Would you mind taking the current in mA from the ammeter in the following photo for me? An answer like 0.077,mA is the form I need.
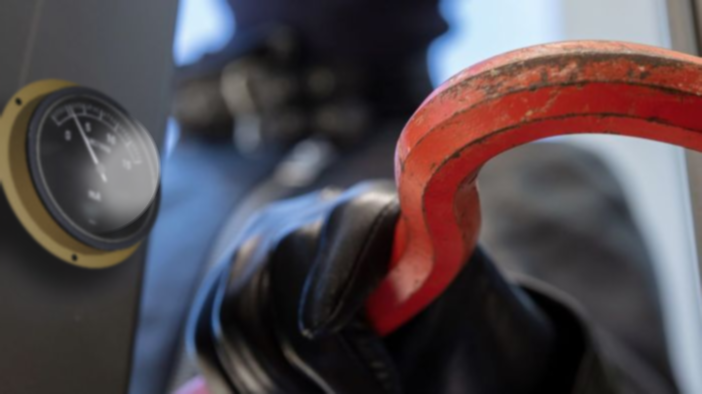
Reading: 2.5,mA
